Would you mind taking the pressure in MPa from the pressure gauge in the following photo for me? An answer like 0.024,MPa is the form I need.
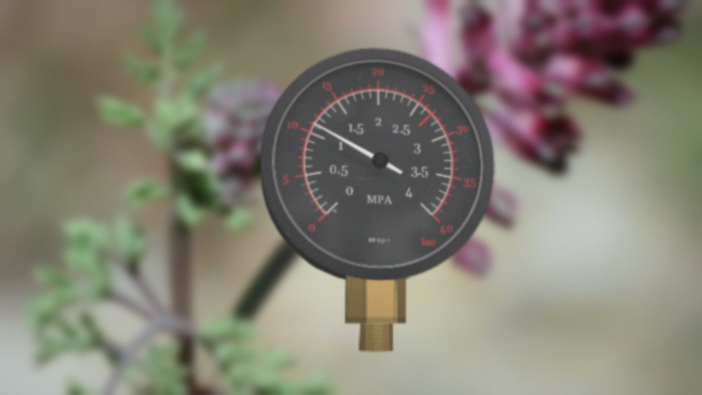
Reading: 1.1,MPa
